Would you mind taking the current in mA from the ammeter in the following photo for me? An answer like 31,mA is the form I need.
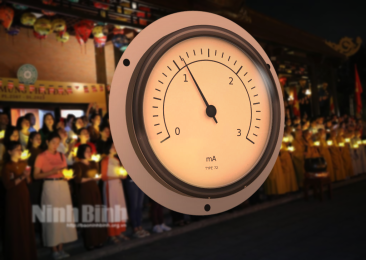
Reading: 1.1,mA
